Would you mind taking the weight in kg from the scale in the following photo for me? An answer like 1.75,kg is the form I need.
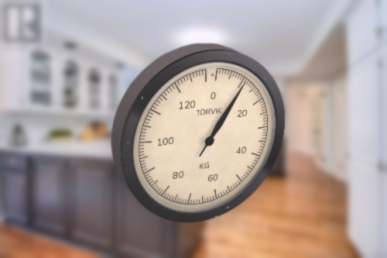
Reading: 10,kg
